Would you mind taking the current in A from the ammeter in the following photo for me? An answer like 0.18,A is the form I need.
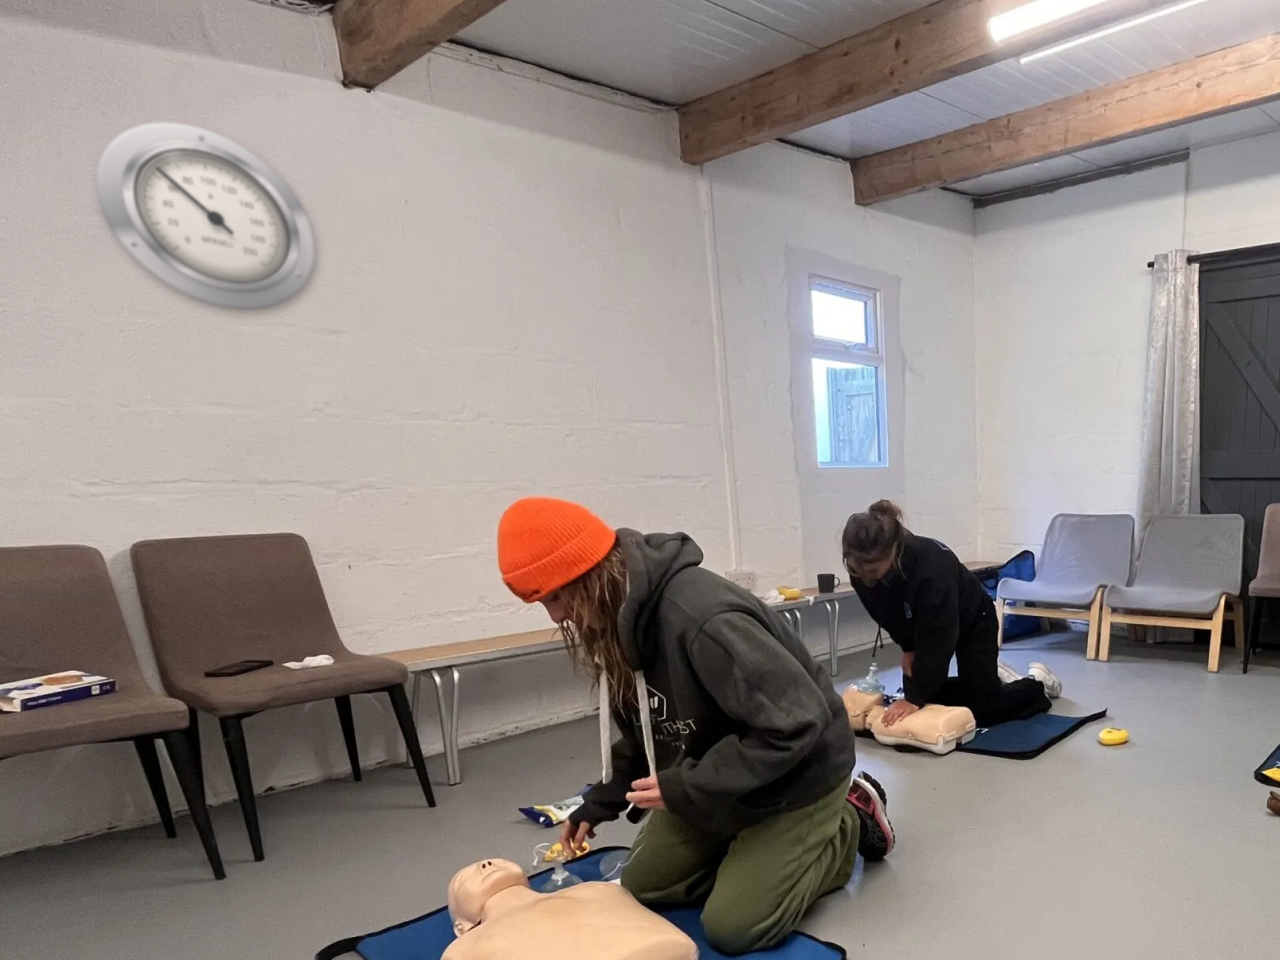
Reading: 65,A
